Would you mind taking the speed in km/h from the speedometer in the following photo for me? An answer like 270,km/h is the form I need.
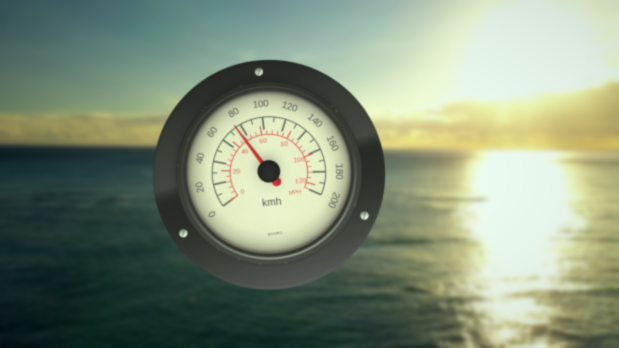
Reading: 75,km/h
